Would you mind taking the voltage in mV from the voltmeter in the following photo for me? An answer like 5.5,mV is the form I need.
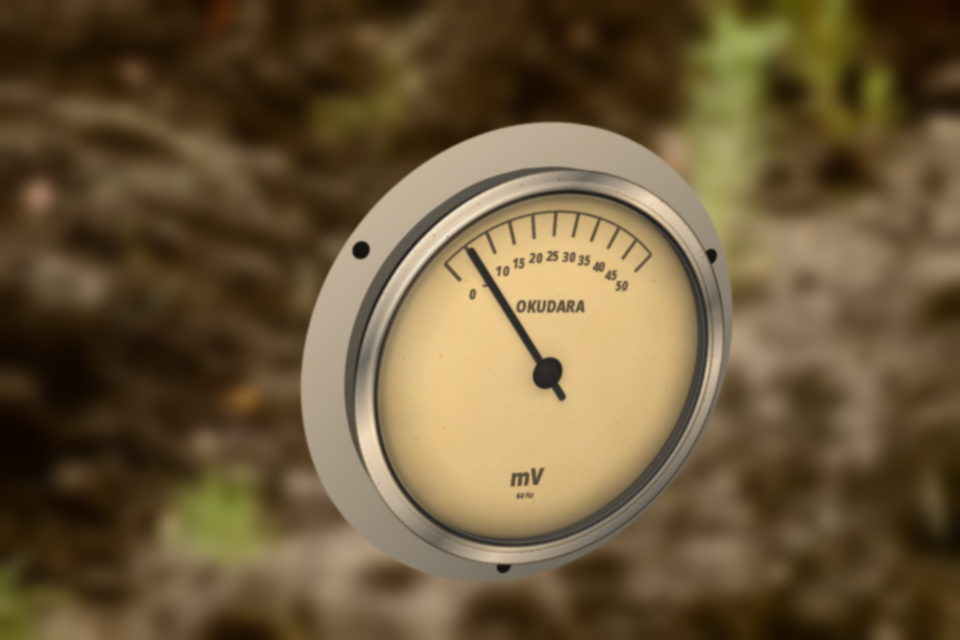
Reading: 5,mV
